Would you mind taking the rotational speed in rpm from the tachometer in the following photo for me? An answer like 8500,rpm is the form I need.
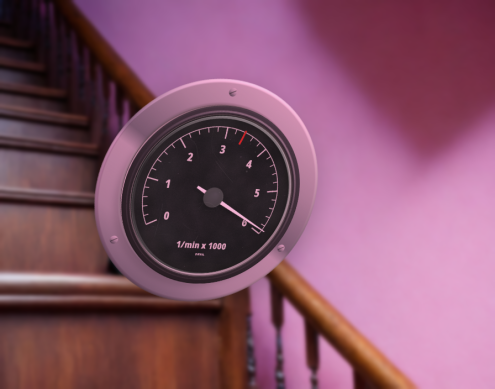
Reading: 5900,rpm
